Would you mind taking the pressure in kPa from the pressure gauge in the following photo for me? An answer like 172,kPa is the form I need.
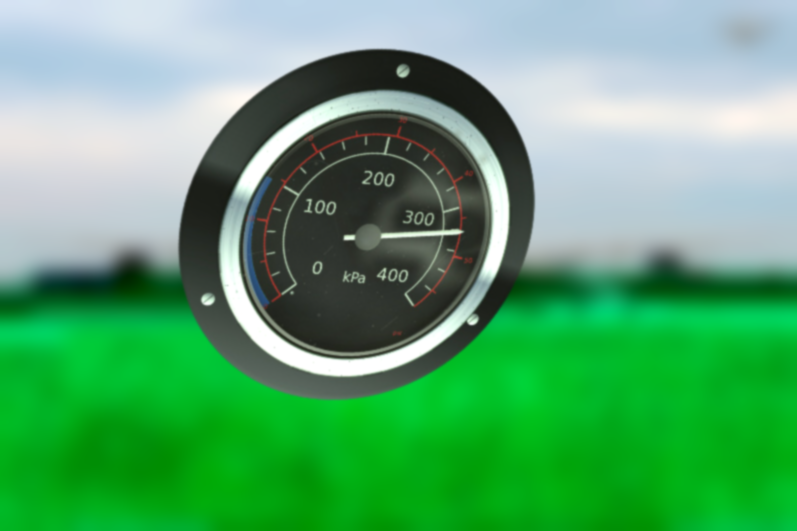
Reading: 320,kPa
